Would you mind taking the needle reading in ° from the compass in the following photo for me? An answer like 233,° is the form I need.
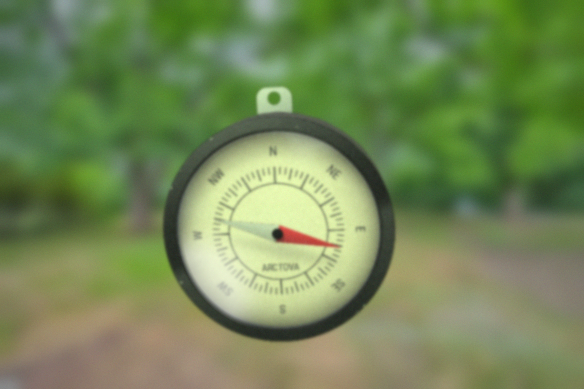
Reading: 105,°
